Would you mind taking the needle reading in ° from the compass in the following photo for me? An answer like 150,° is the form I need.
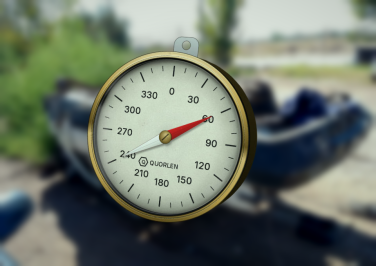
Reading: 60,°
